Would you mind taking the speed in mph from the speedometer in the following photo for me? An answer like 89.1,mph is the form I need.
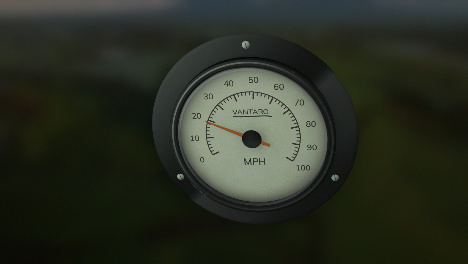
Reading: 20,mph
